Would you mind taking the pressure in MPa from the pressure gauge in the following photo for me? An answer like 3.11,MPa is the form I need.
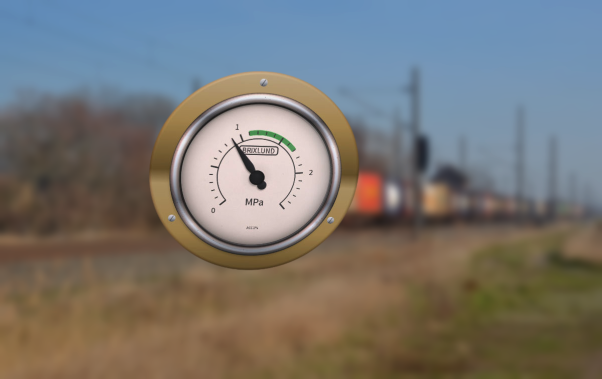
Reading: 0.9,MPa
